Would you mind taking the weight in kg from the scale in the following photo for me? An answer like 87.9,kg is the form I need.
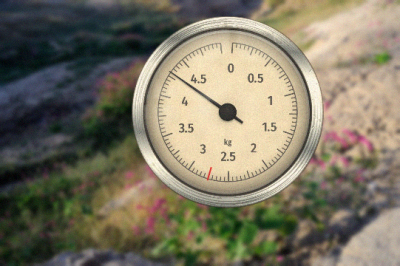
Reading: 4.3,kg
